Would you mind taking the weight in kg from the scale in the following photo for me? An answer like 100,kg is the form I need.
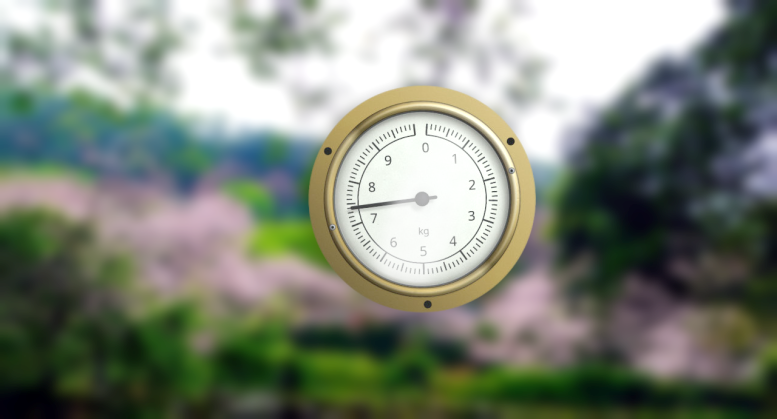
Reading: 7.4,kg
